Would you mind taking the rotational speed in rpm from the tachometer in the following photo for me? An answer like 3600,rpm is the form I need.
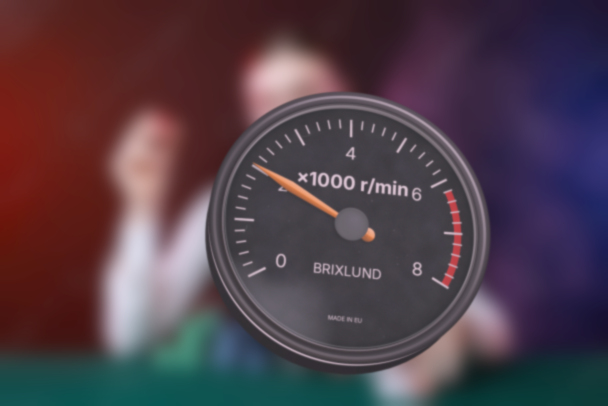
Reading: 2000,rpm
